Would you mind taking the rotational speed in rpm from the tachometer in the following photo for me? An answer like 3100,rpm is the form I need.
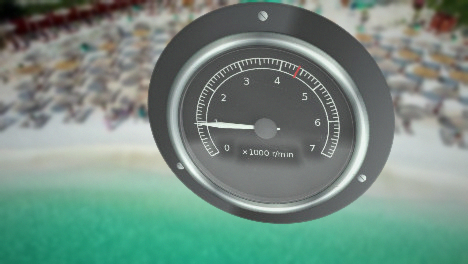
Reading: 1000,rpm
